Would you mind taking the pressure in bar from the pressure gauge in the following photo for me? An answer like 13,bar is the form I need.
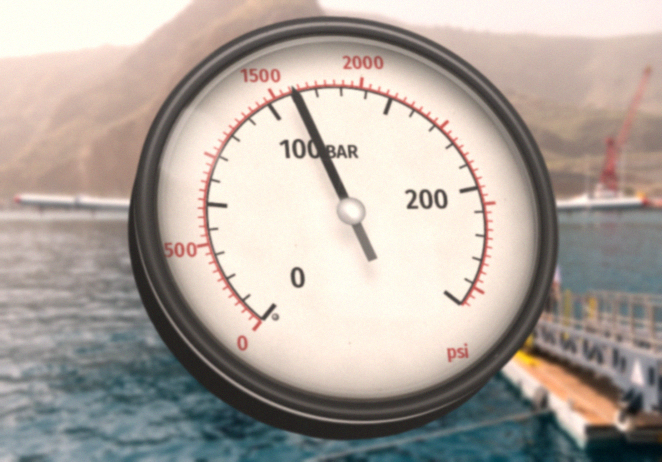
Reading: 110,bar
